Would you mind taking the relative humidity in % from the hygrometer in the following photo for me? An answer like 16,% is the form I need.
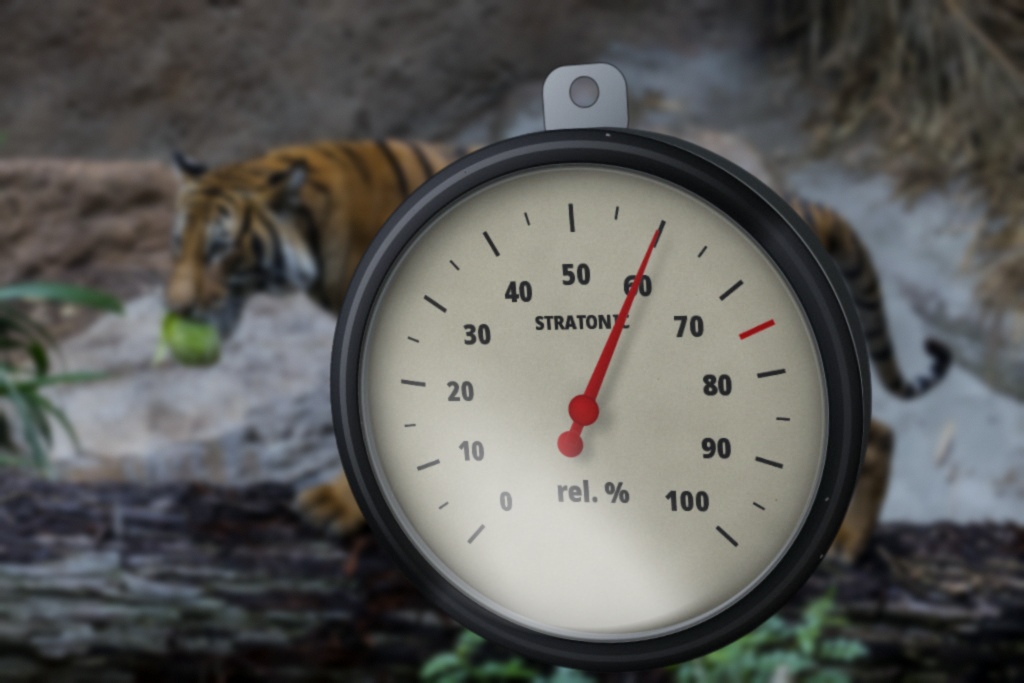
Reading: 60,%
